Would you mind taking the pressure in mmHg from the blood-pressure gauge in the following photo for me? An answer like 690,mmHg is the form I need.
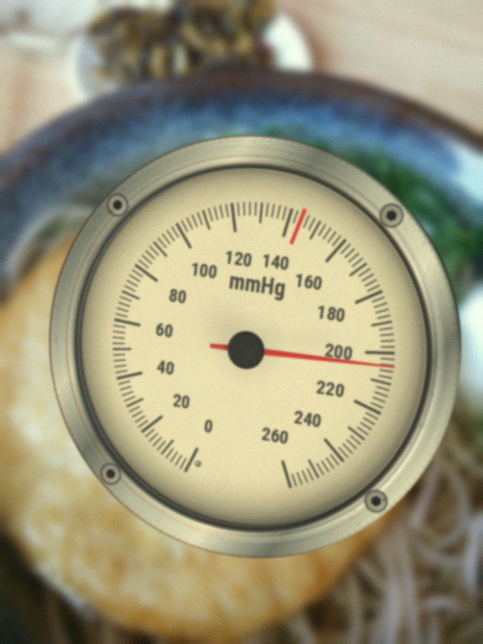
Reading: 204,mmHg
